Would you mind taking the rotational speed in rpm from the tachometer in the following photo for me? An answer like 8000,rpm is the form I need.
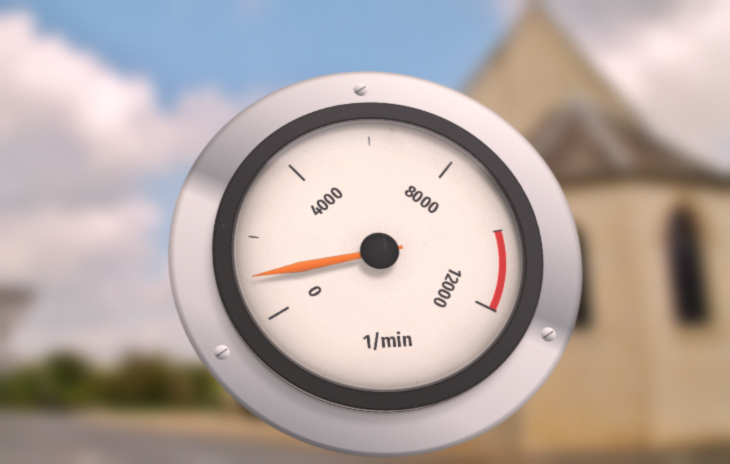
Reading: 1000,rpm
